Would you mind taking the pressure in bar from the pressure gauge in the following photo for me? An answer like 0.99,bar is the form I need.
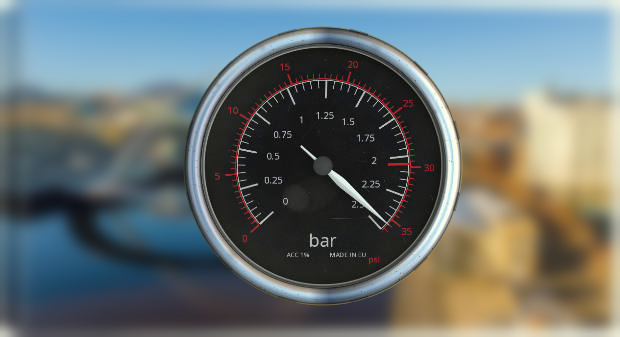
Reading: 2.45,bar
